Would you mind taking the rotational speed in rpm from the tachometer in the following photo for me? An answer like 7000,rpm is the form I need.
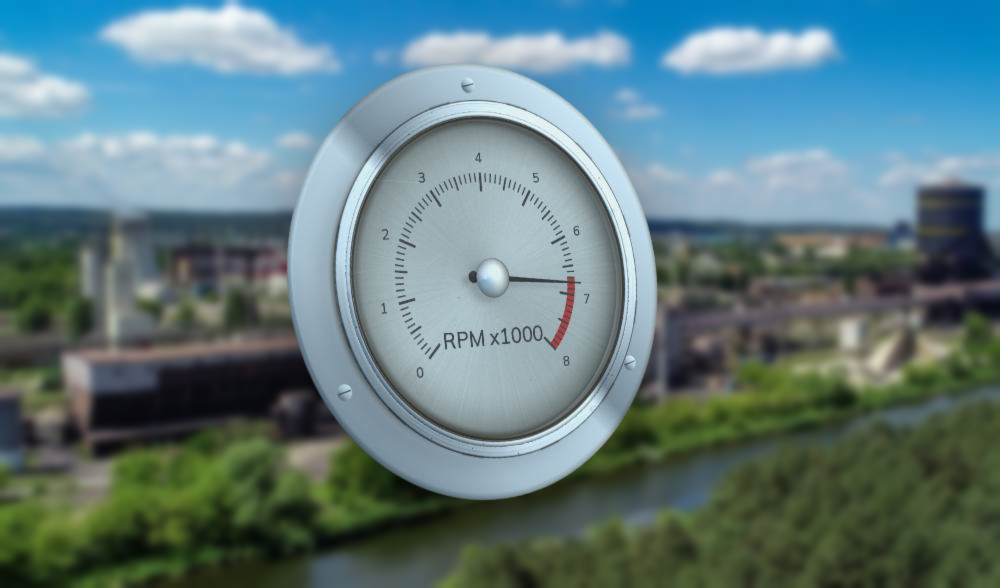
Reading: 6800,rpm
